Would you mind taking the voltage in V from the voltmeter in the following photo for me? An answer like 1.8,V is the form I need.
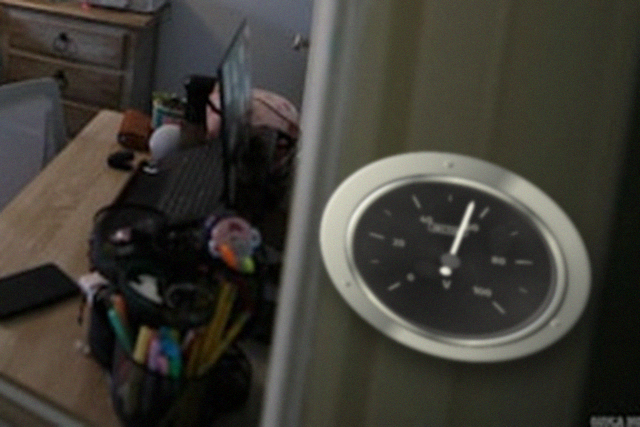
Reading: 55,V
